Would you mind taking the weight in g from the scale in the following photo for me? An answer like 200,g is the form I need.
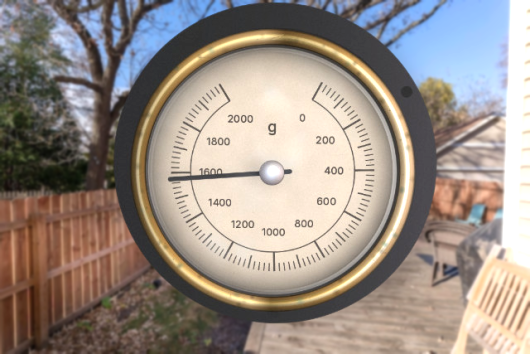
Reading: 1580,g
